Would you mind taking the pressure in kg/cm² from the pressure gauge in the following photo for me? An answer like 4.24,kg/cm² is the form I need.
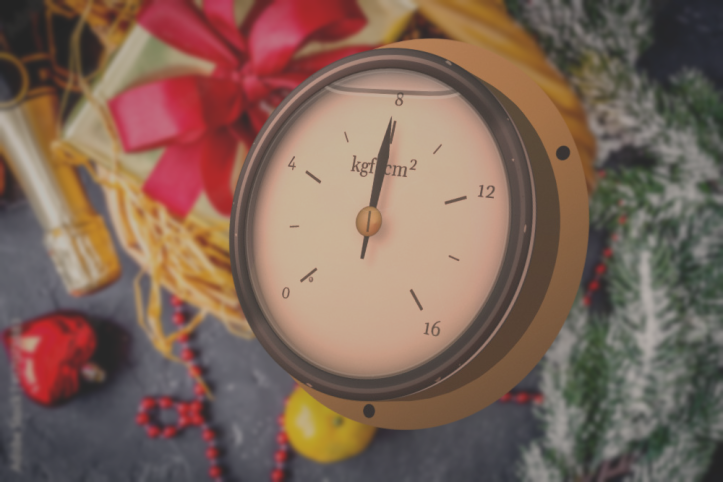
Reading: 8,kg/cm²
